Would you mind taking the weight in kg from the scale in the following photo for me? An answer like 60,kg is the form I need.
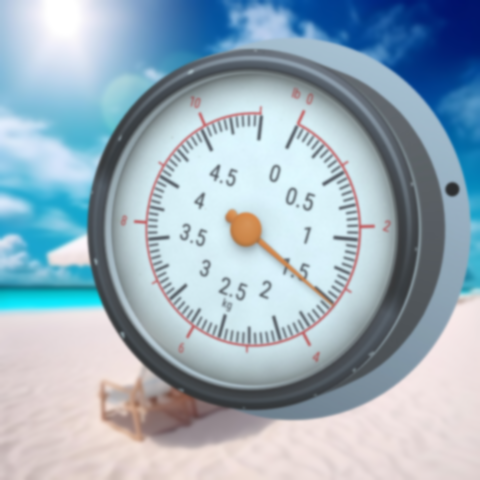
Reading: 1.5,kg
